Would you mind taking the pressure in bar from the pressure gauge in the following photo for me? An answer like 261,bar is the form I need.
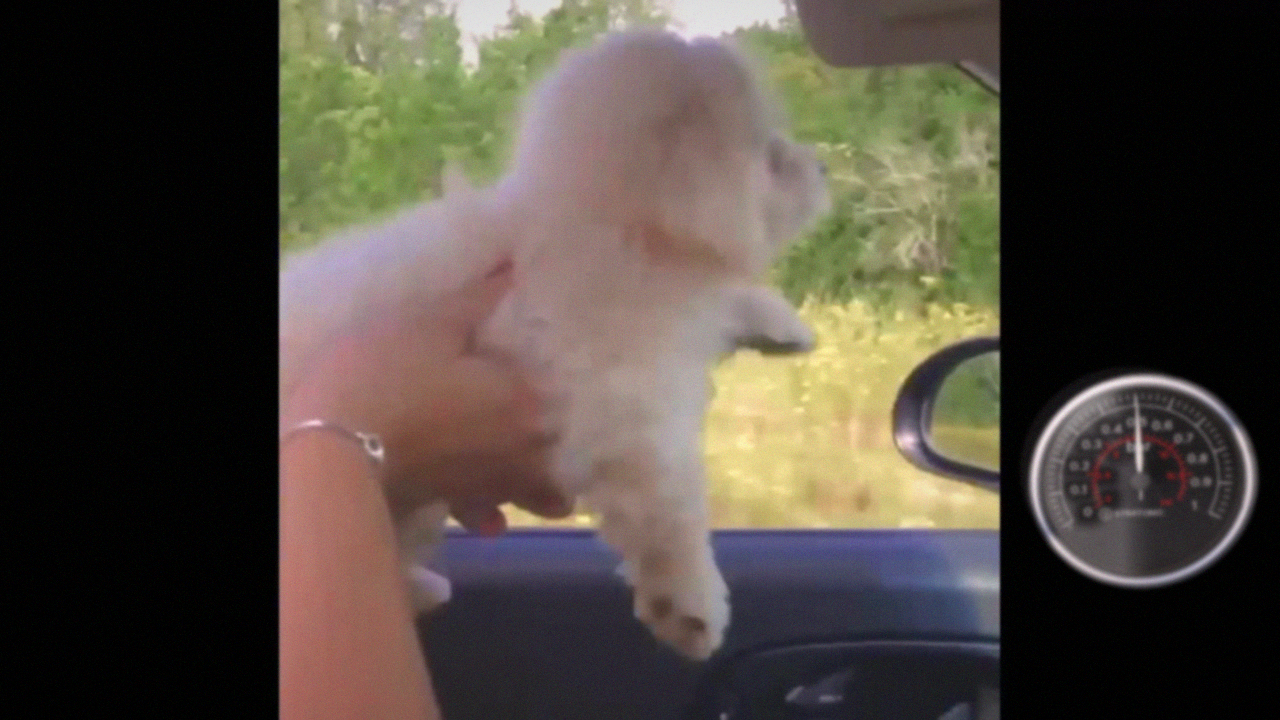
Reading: 0.5,bar
